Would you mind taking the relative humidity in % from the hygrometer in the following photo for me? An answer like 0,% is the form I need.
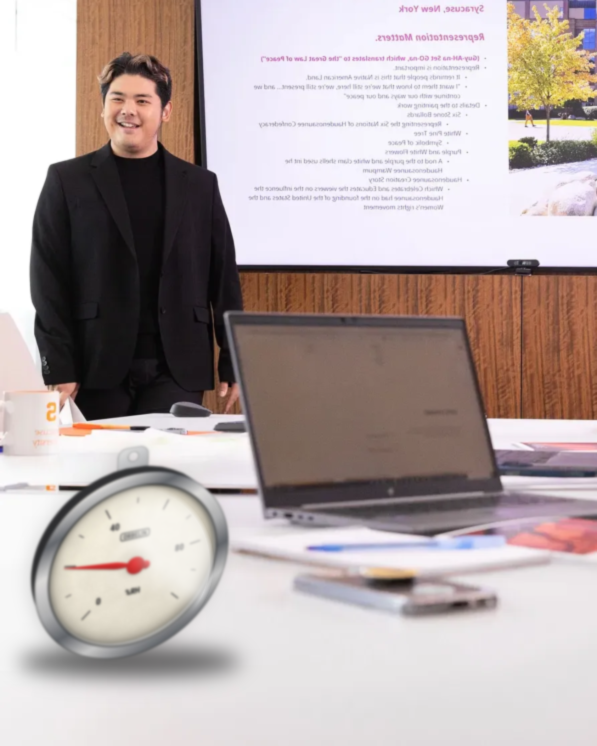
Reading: 20,%
